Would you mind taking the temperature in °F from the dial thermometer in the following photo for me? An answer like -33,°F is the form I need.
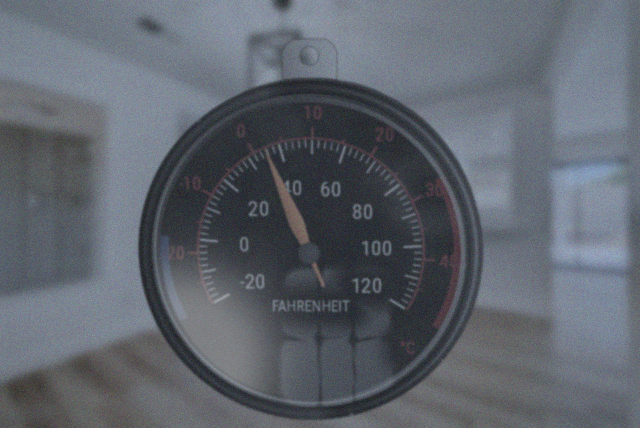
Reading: 36,°F
